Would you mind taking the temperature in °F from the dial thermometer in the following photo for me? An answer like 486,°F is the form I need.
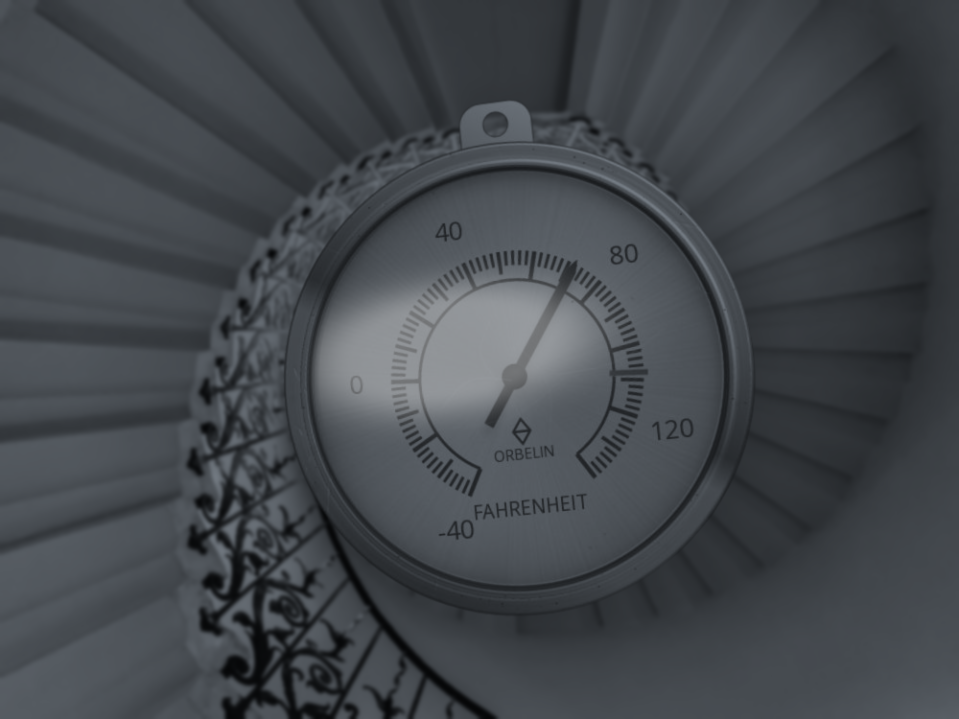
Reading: 72,°F
